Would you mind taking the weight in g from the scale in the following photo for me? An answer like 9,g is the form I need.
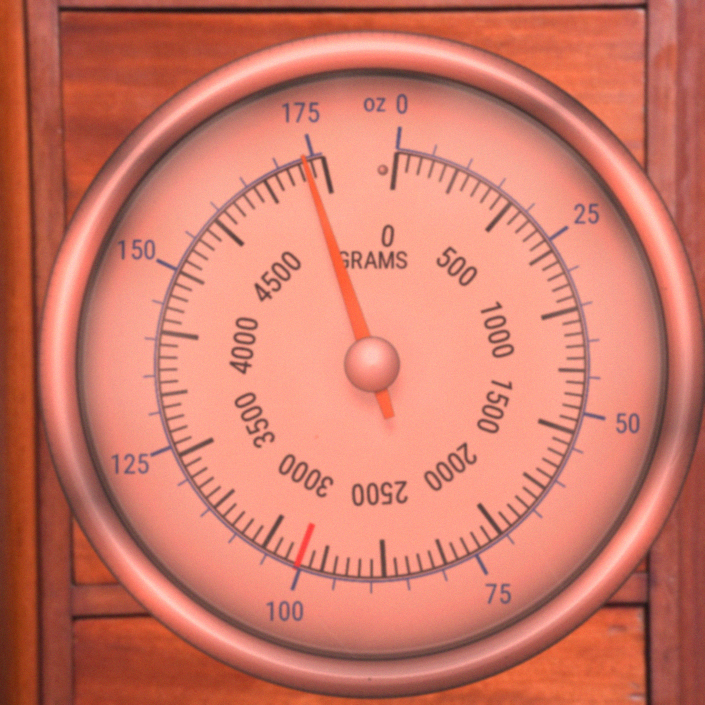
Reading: 4925,g
